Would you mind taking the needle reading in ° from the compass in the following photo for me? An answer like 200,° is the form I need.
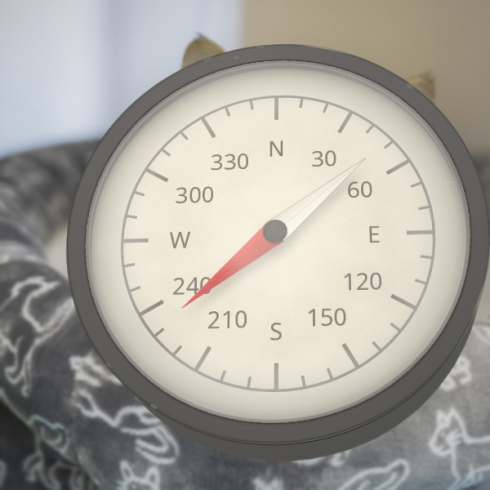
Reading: 230,°
